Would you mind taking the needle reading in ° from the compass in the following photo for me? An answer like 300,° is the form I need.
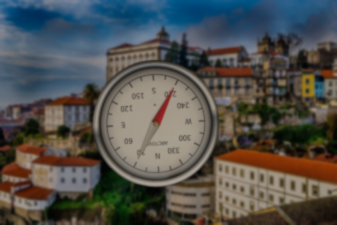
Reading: 210,°
